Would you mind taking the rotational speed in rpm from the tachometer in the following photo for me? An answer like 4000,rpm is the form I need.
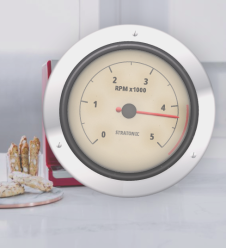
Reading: 4250,rpm
